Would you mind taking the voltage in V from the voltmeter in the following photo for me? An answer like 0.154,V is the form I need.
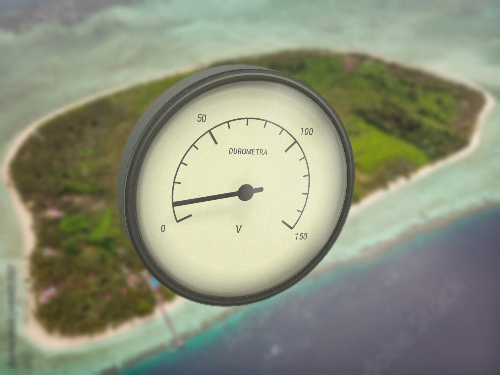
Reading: 10,V
